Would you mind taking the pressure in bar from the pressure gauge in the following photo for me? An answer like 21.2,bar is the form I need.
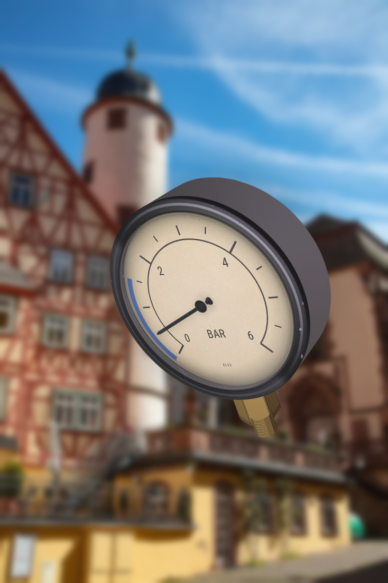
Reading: 0.5,bar
